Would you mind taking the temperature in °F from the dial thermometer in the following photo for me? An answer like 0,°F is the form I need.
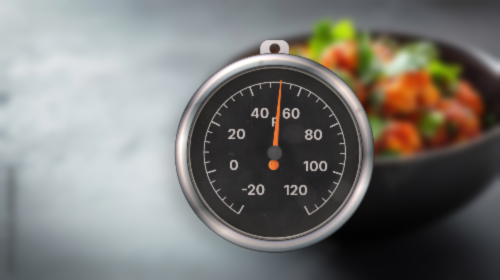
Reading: 52,°F
